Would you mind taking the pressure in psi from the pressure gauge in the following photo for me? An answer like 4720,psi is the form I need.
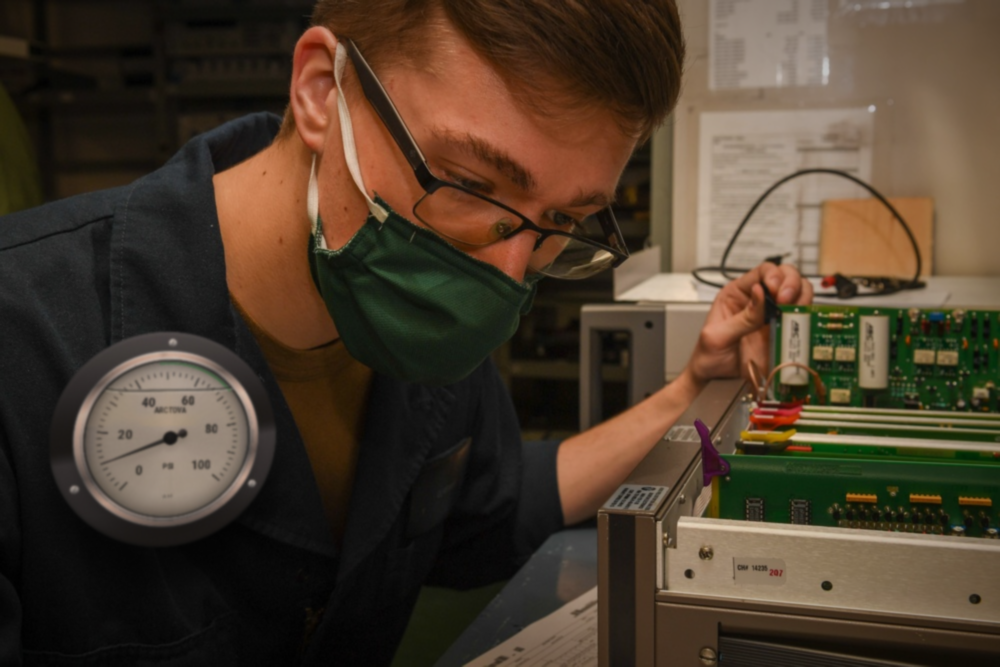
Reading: 10,psi
